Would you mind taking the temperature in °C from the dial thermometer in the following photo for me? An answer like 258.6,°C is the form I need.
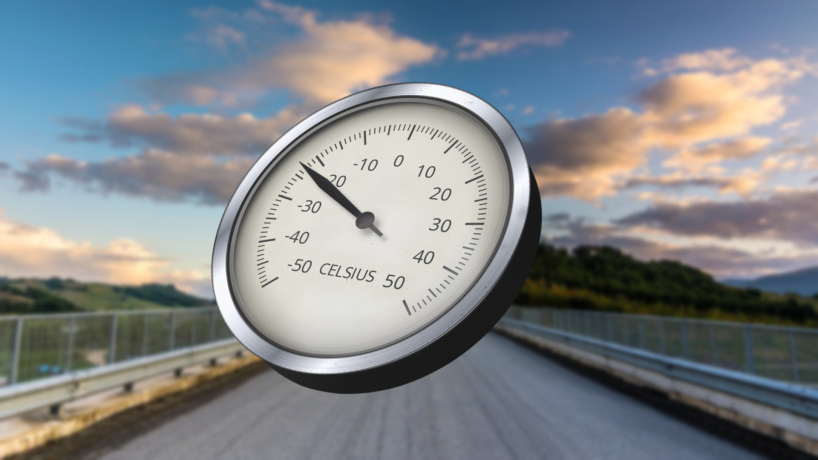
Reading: -23,°C
